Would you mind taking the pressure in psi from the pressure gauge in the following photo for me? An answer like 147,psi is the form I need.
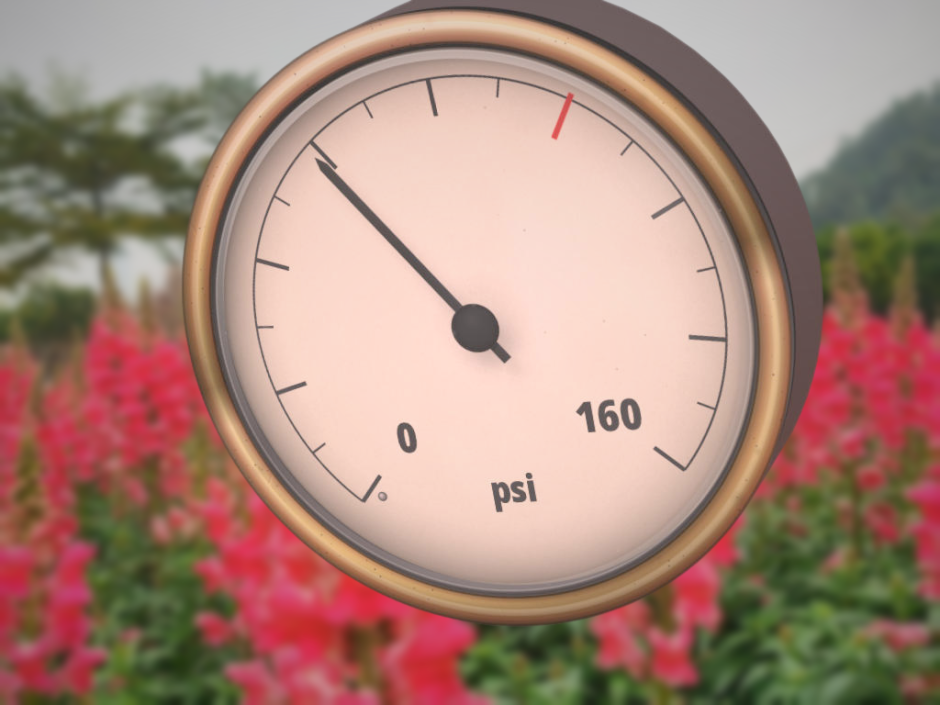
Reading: 60,psi
